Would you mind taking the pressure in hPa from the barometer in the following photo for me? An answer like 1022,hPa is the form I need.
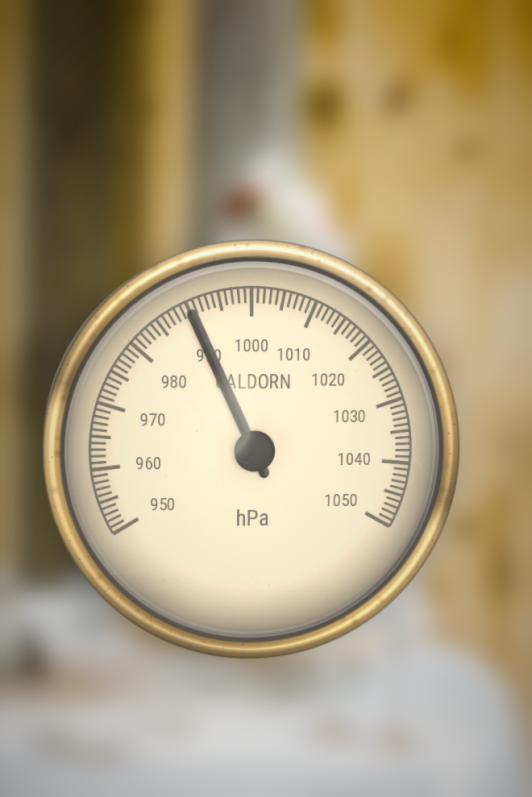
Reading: 990,hPa
